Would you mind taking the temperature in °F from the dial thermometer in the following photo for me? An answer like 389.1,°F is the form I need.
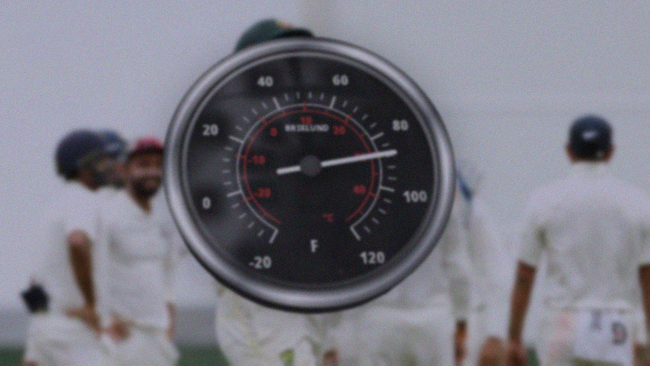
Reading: 88,°F
